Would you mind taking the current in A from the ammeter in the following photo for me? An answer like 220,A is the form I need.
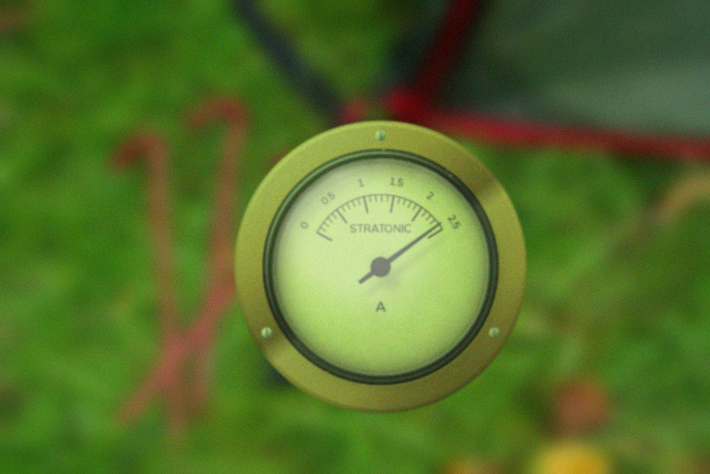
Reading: 2.4,A
